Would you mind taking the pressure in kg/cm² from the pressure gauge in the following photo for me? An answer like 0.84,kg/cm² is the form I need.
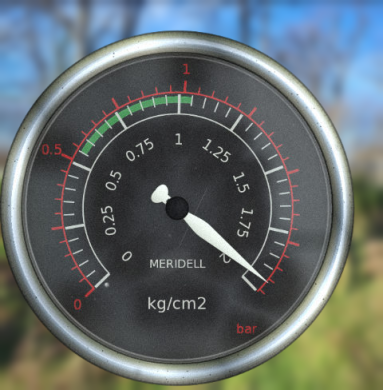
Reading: 1.95,kg/cm²
